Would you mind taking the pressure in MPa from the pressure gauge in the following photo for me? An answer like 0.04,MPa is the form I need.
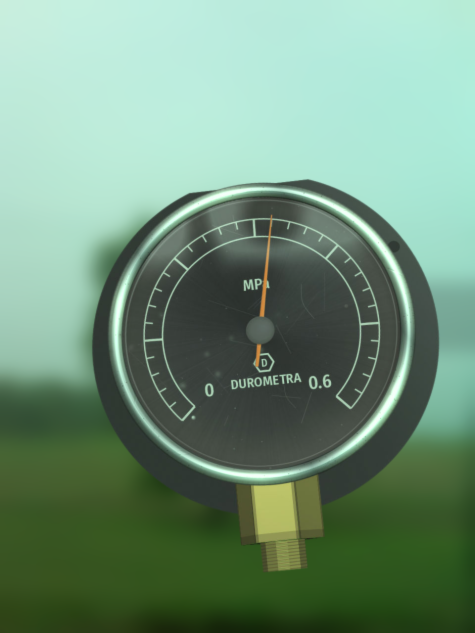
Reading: 0.32,MPa
